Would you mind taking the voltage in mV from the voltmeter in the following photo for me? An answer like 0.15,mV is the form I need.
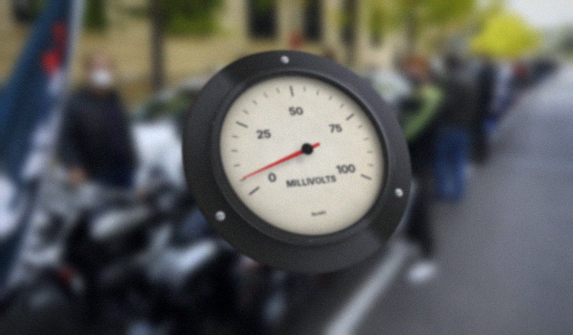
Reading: 5,mV
